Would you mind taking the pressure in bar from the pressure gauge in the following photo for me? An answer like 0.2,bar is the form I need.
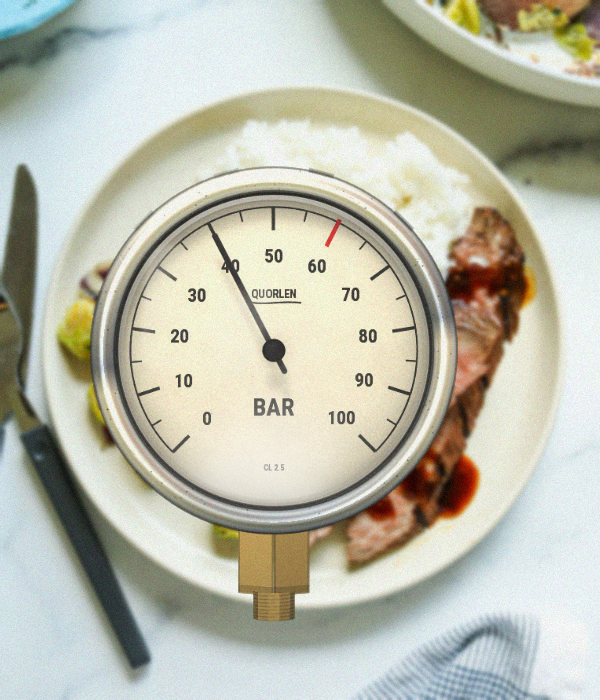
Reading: 40,bar
